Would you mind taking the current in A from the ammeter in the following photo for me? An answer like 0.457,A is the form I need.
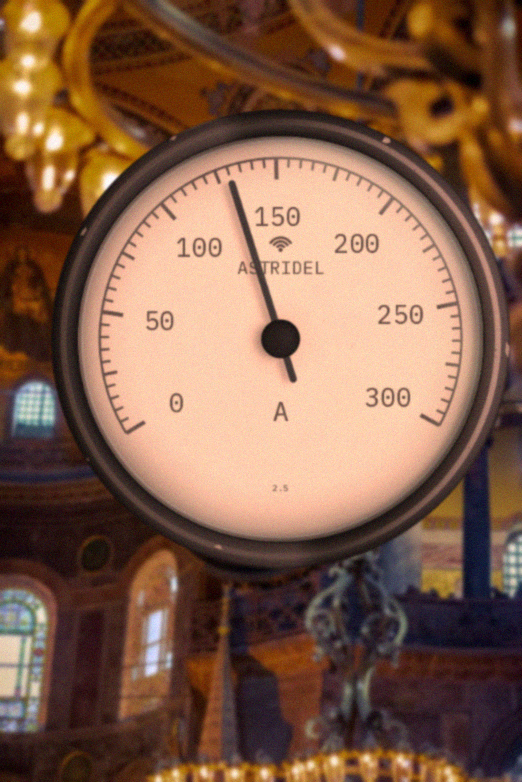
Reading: 130,A
